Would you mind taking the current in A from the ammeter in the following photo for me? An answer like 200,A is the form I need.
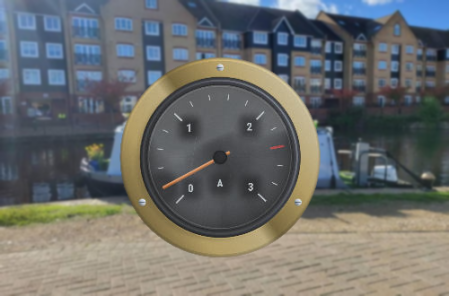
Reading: 0.2,A
